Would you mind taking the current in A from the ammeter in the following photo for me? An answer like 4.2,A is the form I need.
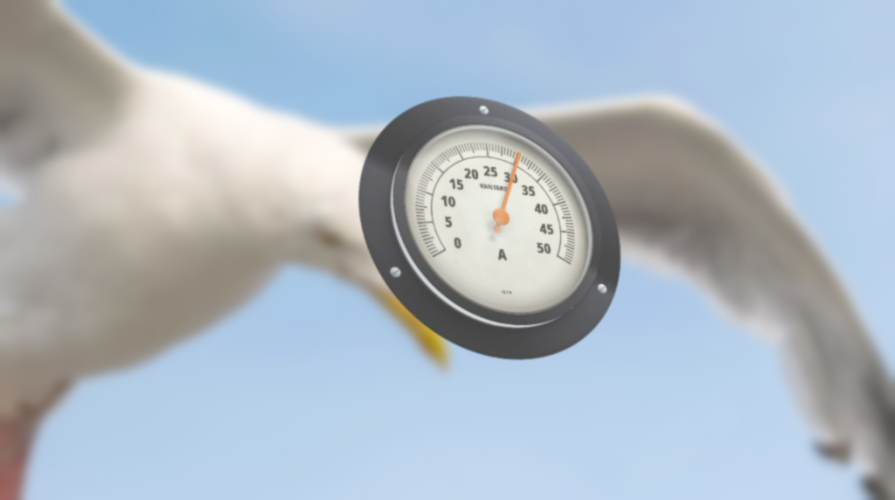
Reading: 30,A
